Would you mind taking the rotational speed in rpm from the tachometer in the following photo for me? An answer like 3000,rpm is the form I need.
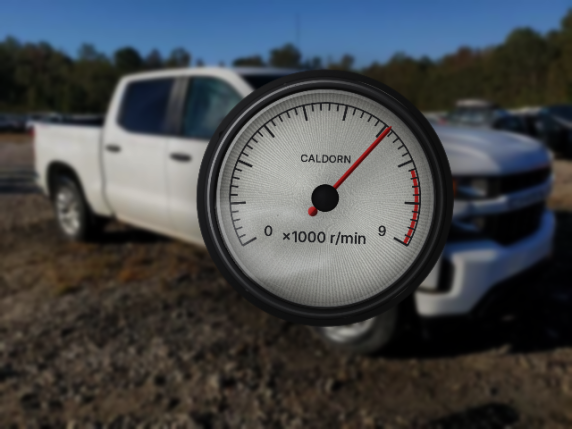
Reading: 6100,rpm
